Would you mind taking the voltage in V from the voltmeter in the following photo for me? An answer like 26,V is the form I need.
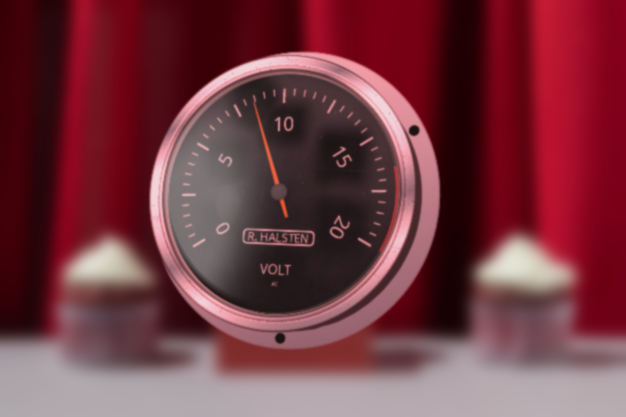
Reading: 8.5,V
